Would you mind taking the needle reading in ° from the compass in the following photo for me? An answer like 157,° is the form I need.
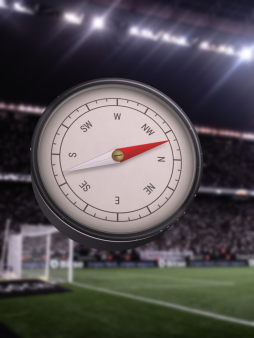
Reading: 340,°
